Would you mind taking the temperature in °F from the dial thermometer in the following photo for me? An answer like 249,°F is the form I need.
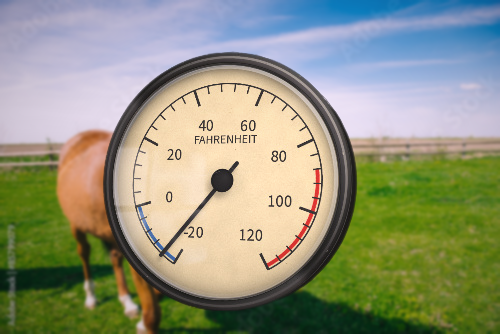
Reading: -16,°F
